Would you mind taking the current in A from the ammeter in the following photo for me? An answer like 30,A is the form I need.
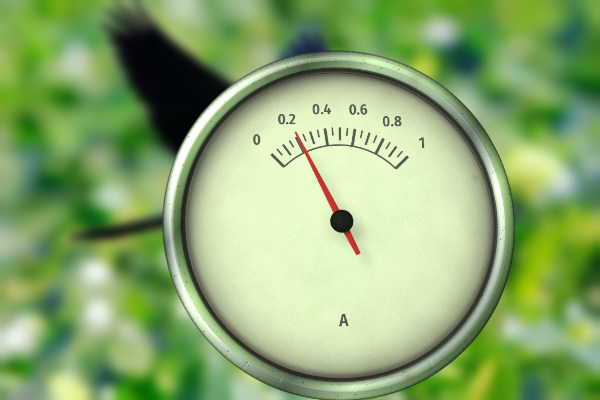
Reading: 0.2,A
